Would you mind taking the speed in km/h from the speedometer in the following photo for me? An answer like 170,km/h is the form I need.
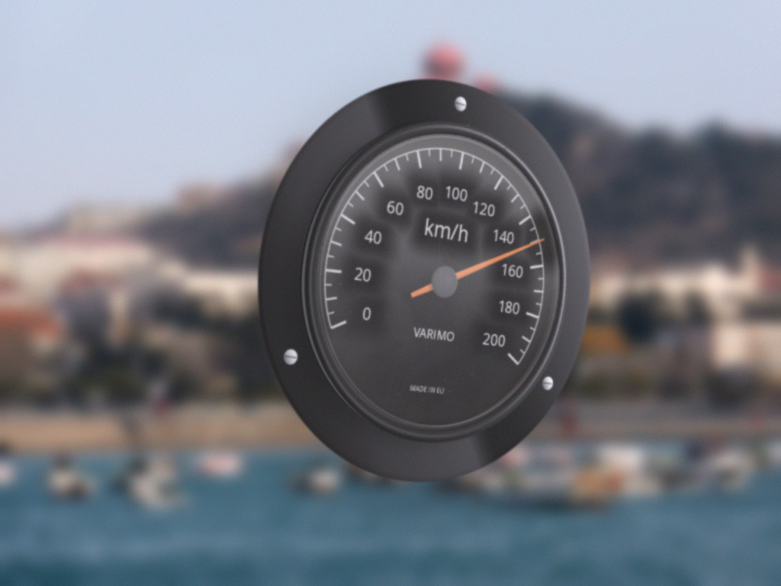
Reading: 150,km/h
